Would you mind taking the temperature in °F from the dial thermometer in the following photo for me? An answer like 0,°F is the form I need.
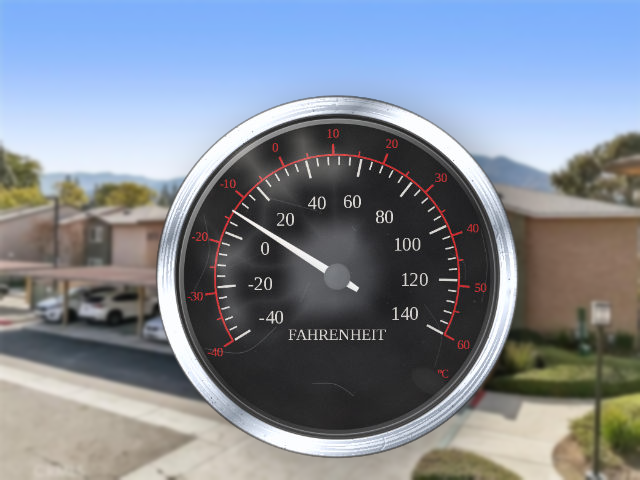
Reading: 8,°F
